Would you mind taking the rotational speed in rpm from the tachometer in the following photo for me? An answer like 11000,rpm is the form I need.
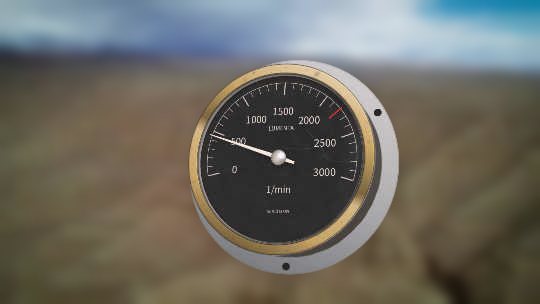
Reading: 450,rpm
